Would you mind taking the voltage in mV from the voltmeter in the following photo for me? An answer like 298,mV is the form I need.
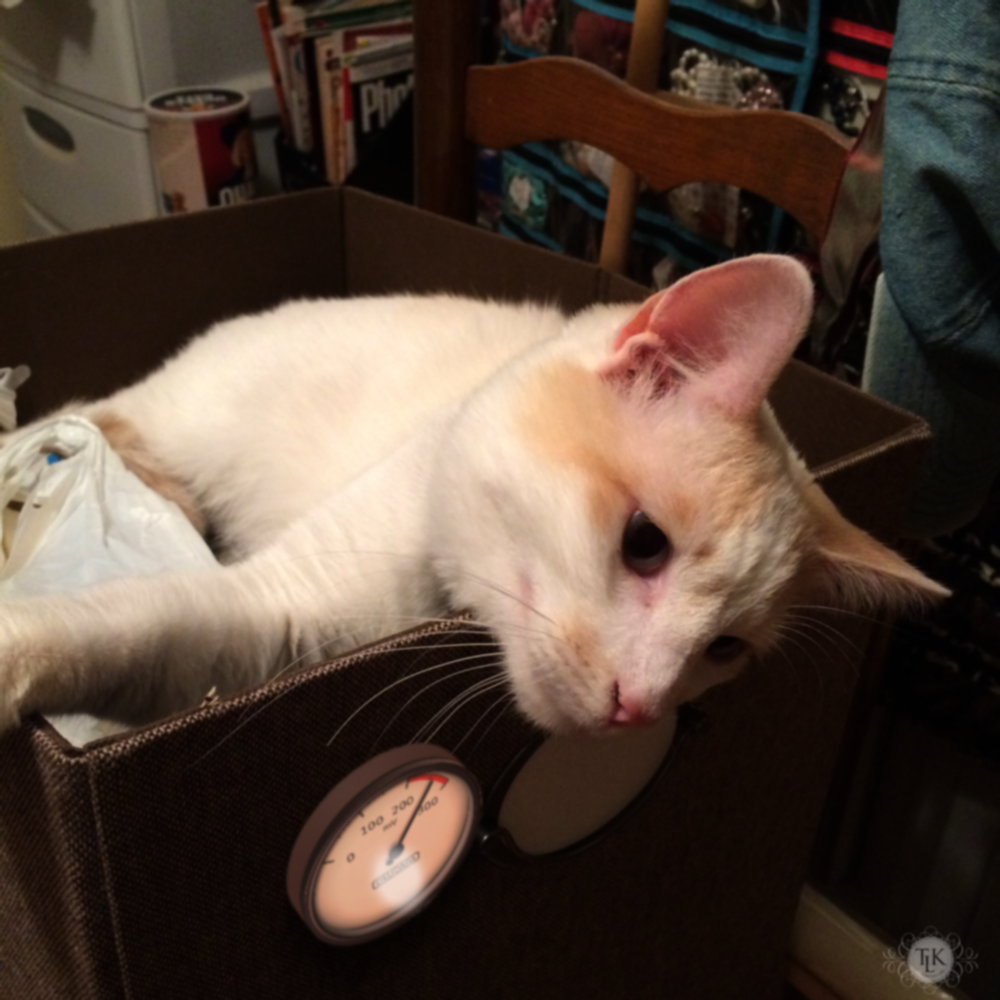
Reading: 250,mV
